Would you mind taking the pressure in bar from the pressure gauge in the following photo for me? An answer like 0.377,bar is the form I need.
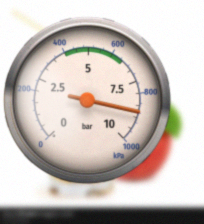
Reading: 8.75,bar
